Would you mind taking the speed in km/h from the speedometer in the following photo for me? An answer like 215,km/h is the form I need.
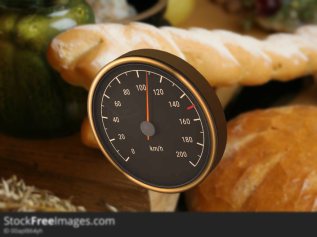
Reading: 110,km/h
